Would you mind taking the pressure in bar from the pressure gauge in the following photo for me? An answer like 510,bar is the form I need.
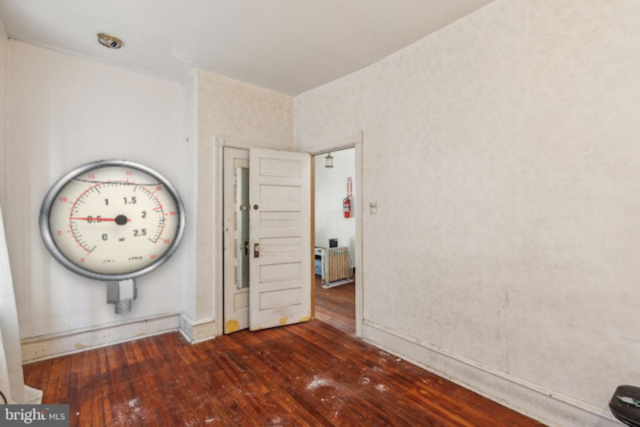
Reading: 0.5,bar
